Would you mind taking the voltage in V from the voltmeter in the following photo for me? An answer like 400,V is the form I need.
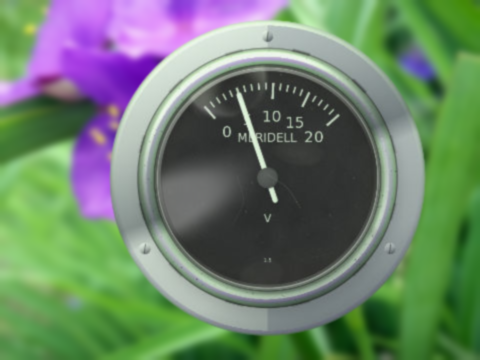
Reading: 5,V
